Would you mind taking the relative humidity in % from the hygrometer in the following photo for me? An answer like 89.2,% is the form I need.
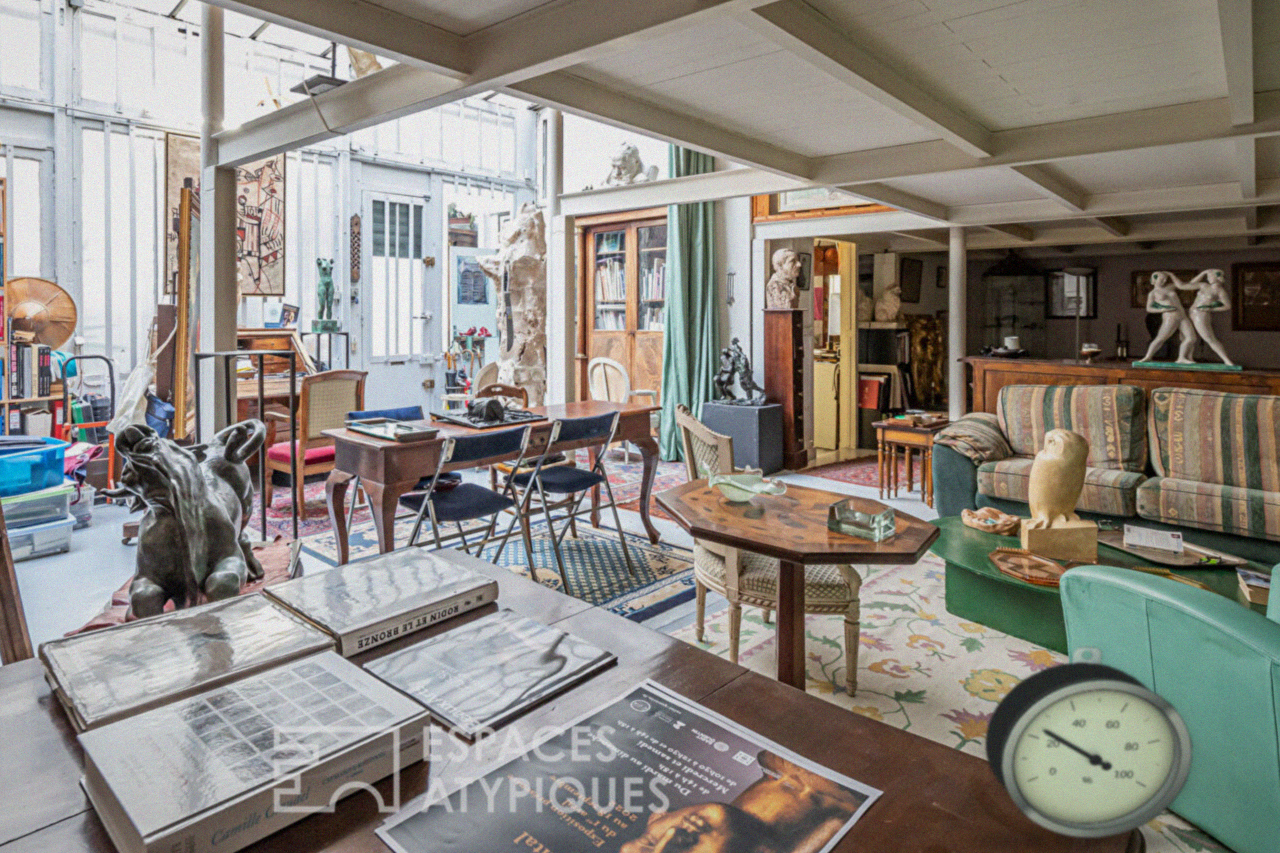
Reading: 25,%
